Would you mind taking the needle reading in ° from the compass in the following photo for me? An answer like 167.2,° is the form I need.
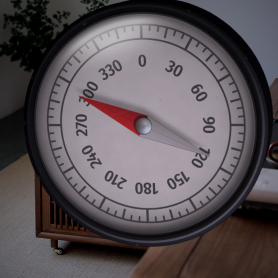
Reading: 295,°
